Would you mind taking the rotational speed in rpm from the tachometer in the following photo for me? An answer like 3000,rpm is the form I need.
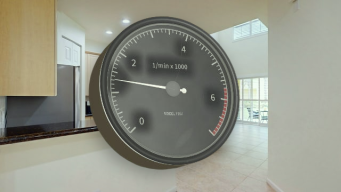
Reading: 1300,rpm
